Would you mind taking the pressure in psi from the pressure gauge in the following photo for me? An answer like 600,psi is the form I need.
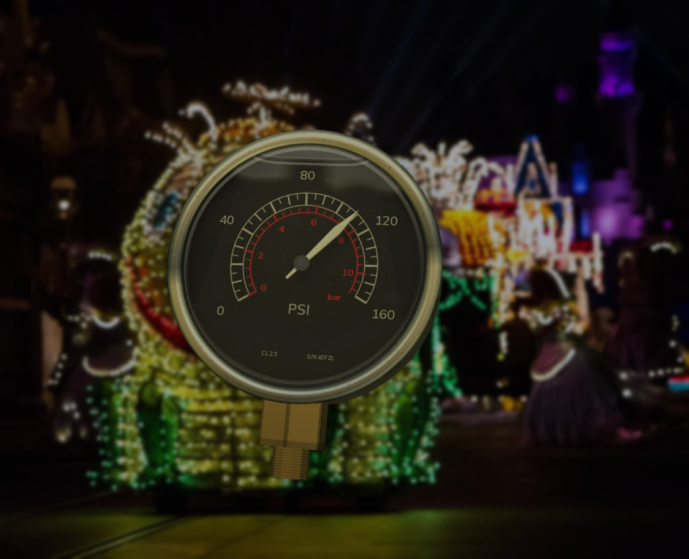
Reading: 110,psi
